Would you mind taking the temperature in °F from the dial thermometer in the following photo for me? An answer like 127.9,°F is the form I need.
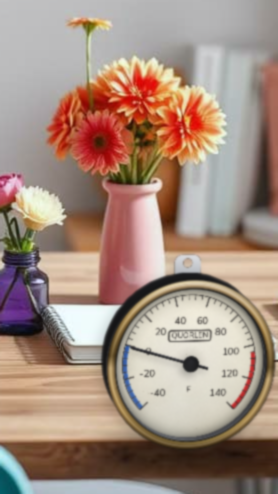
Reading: 0,°F
